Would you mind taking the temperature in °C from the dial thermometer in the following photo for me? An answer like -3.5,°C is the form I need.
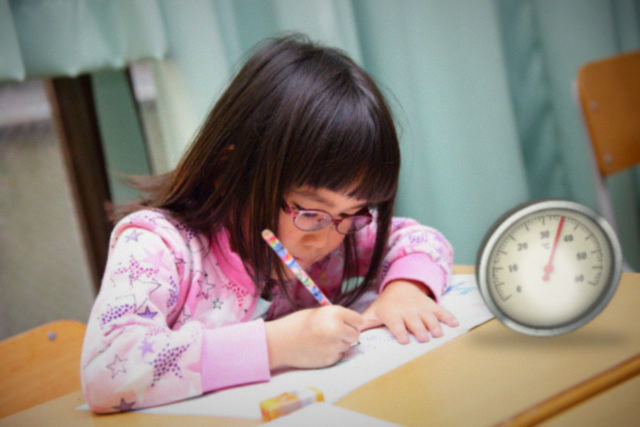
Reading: 35,°C
